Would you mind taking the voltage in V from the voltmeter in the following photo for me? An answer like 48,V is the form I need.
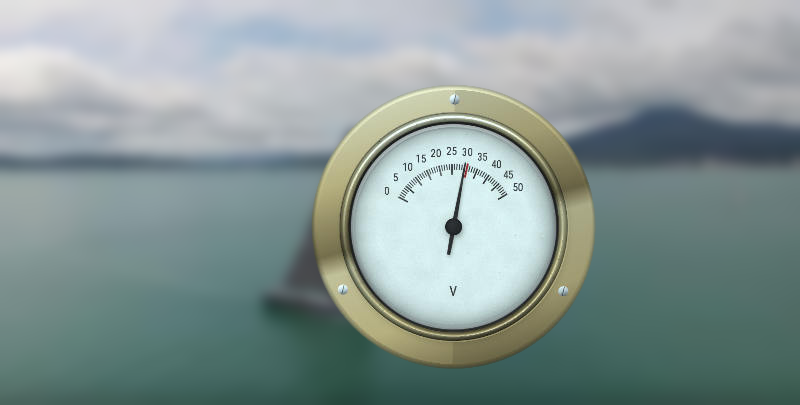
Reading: 30,V
